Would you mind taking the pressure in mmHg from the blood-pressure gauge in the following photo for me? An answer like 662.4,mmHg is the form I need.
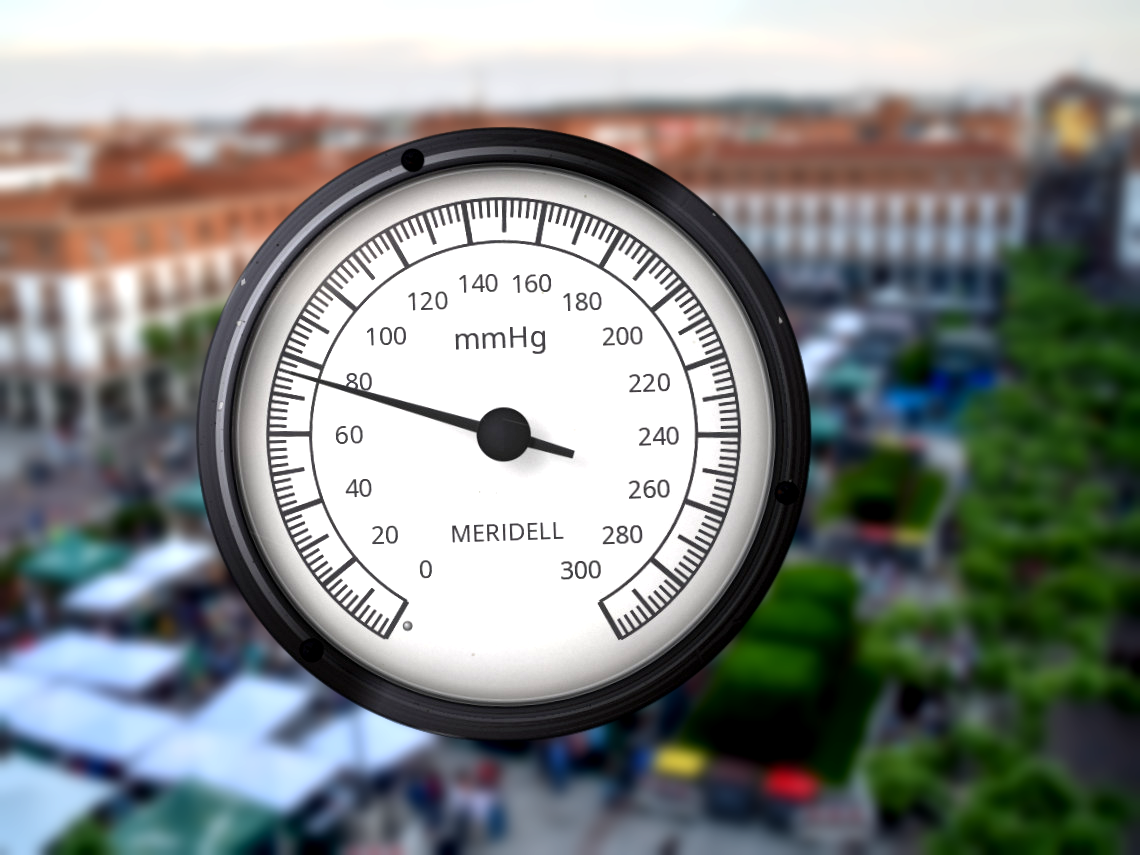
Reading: 76,mmHg
